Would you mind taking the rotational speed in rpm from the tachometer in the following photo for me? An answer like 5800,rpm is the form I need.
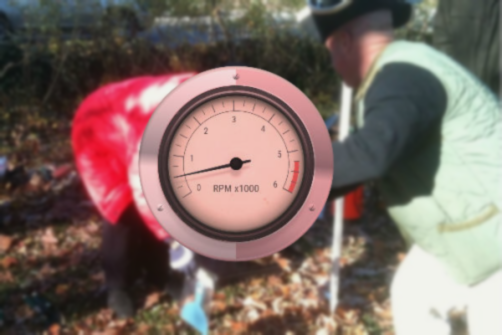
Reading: 500,rpm
